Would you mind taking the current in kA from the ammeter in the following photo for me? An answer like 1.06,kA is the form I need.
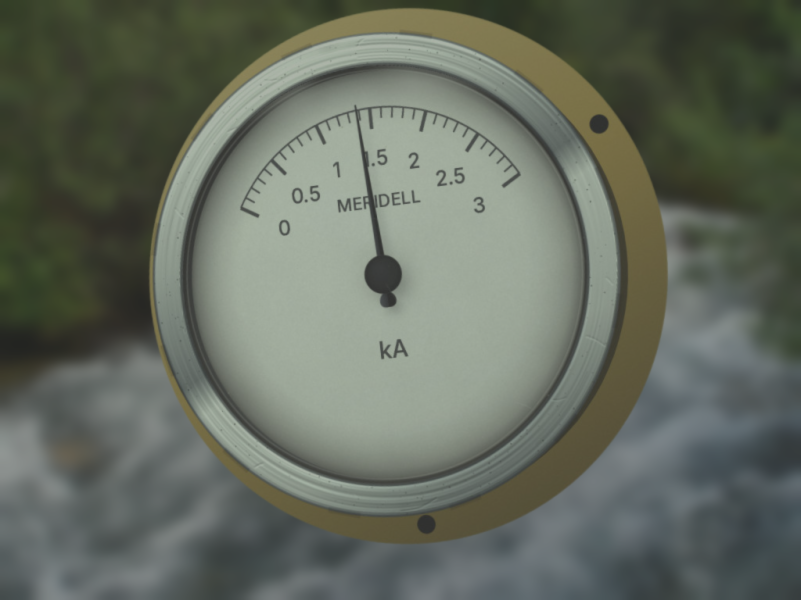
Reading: 1.4,kA
